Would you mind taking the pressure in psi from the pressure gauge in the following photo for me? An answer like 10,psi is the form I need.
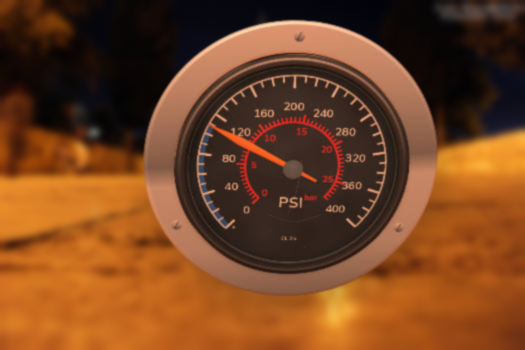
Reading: 110,psi
